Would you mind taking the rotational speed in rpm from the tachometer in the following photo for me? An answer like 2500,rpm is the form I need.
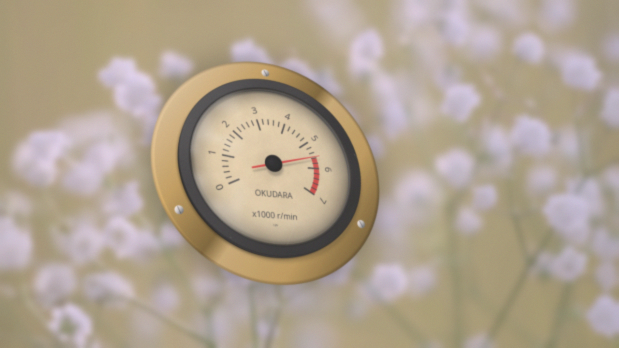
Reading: 5600,rpm
